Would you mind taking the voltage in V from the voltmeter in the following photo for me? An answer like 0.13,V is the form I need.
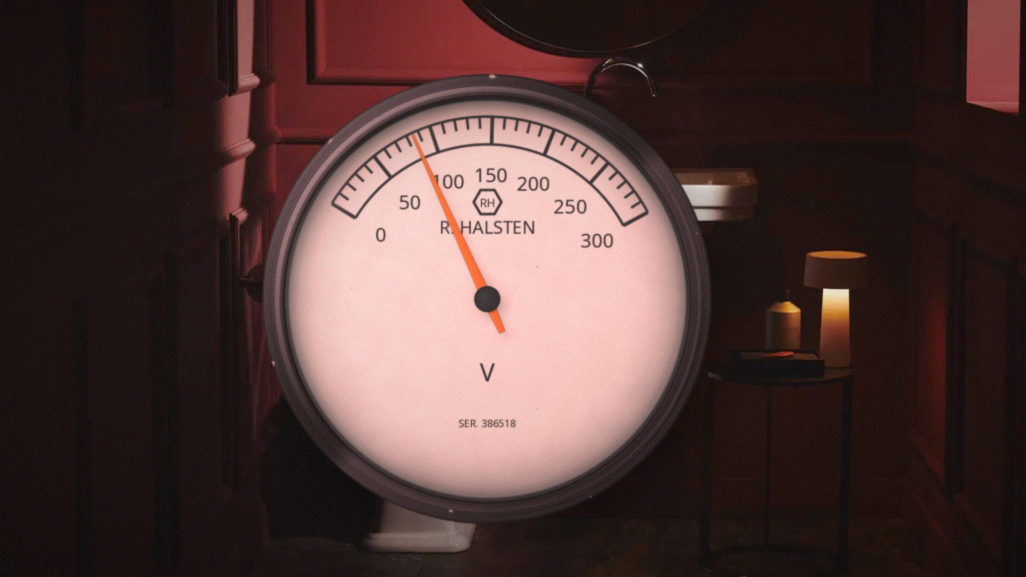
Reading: 85,V
